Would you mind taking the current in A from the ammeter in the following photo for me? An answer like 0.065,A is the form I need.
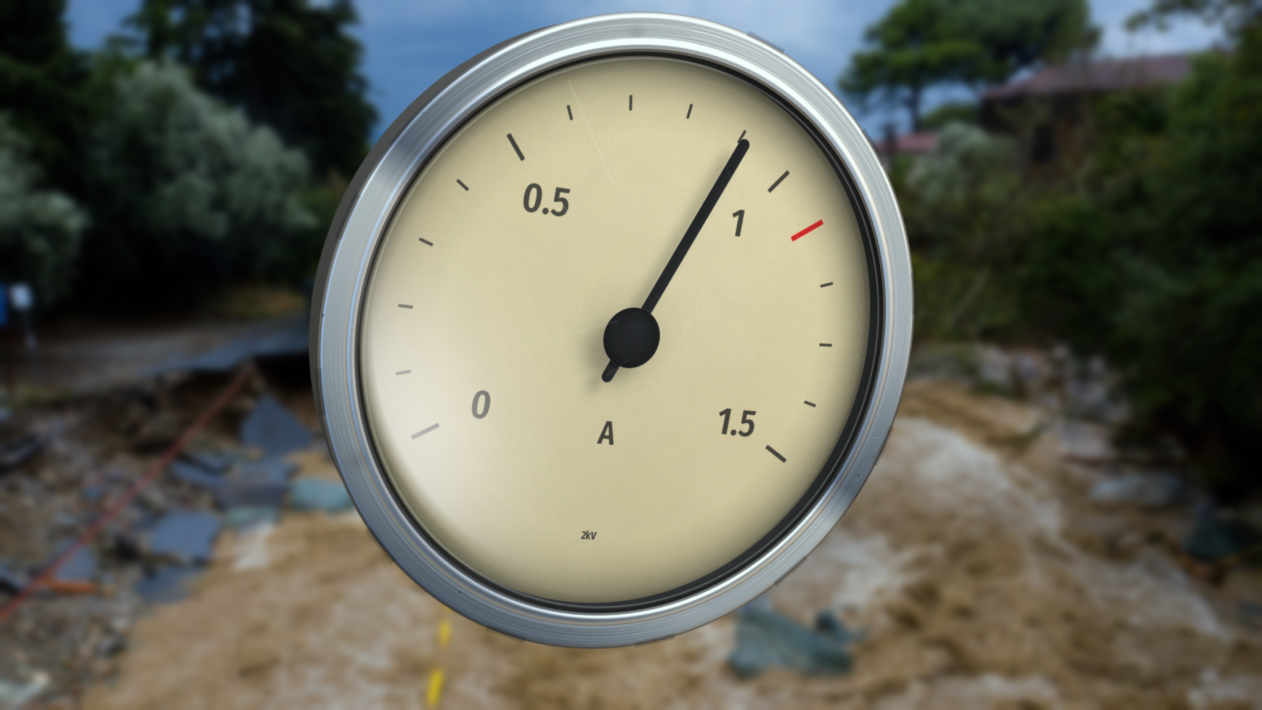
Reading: 0.9,A
